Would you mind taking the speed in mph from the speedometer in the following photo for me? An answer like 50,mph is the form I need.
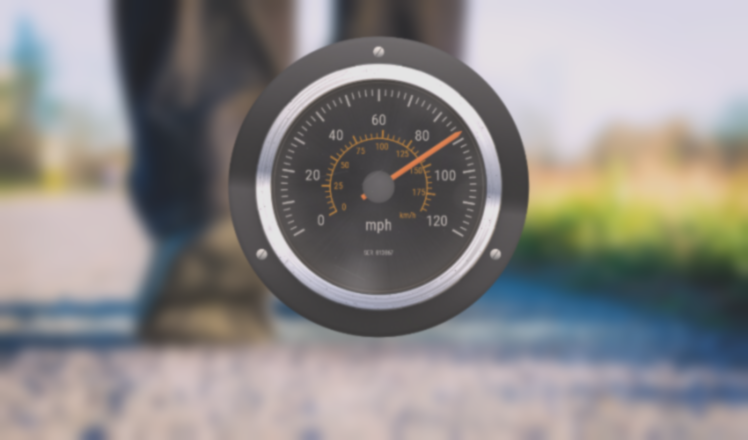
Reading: 88,mph
